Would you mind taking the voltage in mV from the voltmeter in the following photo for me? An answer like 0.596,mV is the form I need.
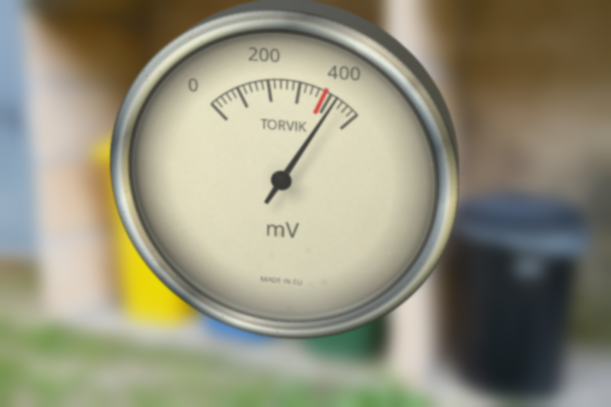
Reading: 420,mV
